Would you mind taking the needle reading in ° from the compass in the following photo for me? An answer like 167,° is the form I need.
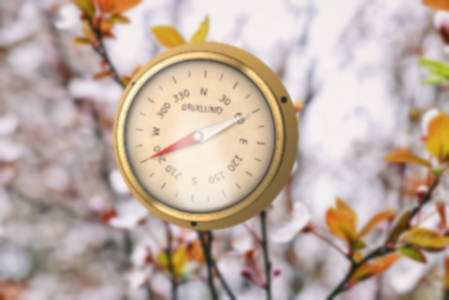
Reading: 240,°
